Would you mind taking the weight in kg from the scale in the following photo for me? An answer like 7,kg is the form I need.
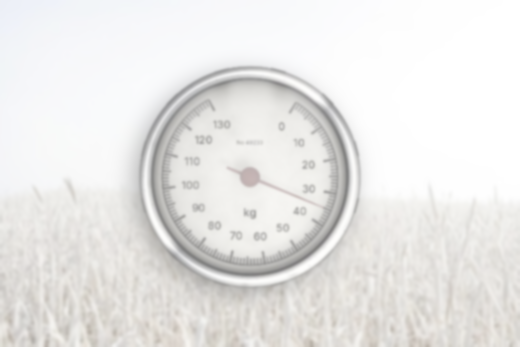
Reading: 35,kg
